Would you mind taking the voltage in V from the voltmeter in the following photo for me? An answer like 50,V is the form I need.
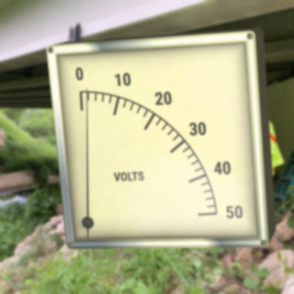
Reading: 2,V
